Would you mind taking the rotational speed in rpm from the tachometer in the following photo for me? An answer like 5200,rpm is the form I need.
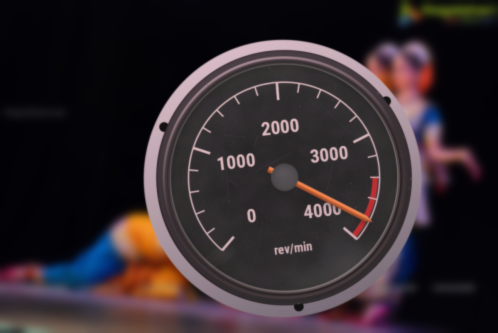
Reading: 3800,rpm
